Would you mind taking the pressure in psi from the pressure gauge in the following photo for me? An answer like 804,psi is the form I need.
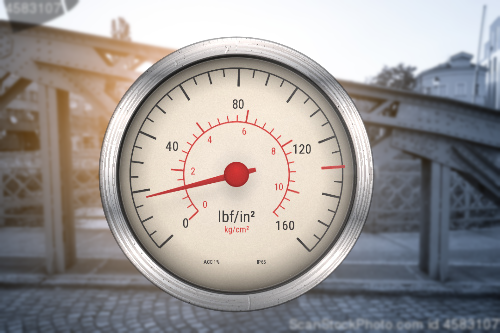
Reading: 17.5,psi
